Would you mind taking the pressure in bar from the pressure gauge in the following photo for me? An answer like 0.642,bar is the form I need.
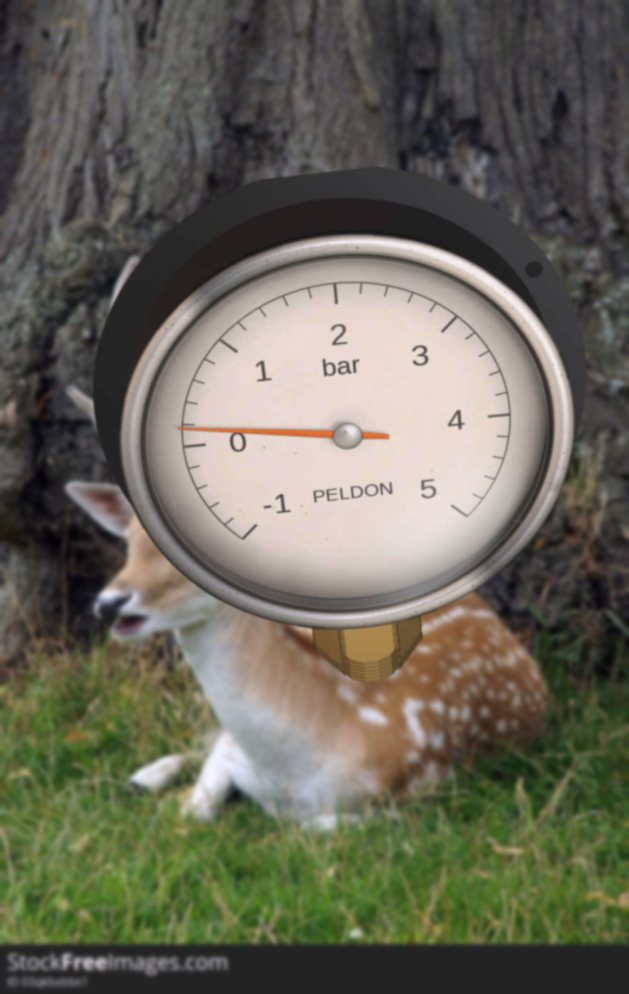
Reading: 0.2,bar
